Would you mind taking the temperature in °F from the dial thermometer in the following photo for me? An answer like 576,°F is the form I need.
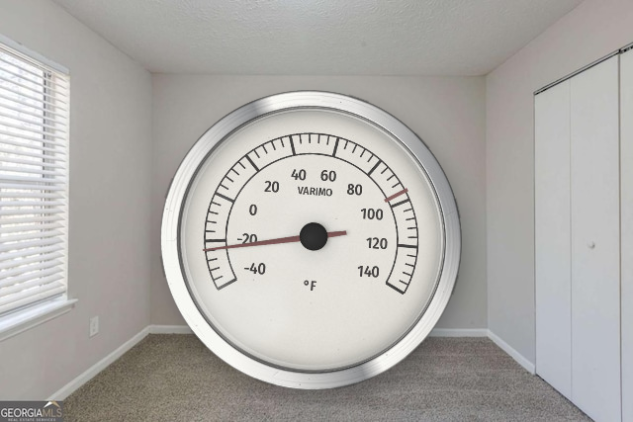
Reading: -24,°F
